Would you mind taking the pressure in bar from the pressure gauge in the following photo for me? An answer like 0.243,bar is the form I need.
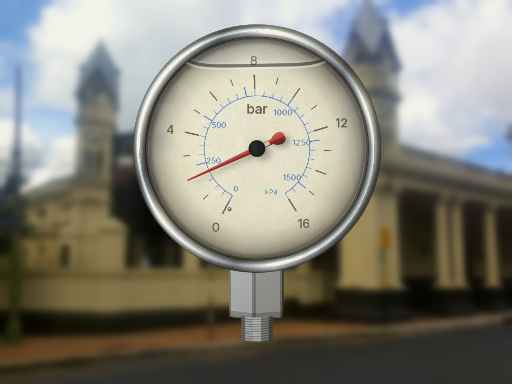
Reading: 2,bar
